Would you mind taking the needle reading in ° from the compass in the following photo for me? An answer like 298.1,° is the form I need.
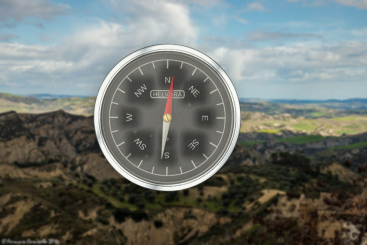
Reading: 7.5,°
